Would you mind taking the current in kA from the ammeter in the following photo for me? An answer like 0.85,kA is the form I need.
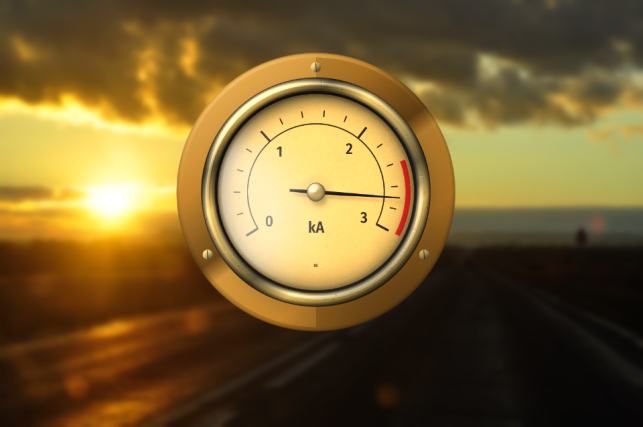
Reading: 2.7,kA
